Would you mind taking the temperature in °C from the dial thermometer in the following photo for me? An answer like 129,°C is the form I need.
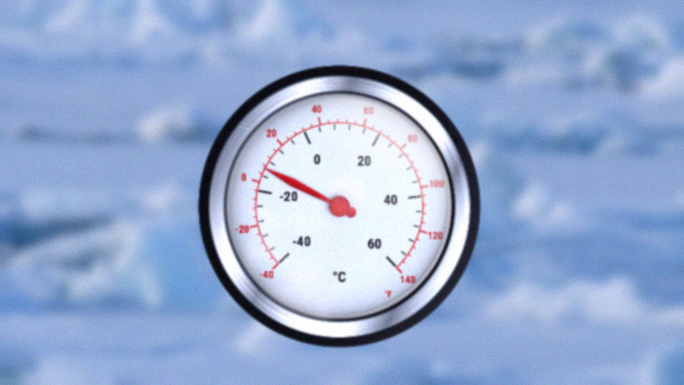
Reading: -14,°C
